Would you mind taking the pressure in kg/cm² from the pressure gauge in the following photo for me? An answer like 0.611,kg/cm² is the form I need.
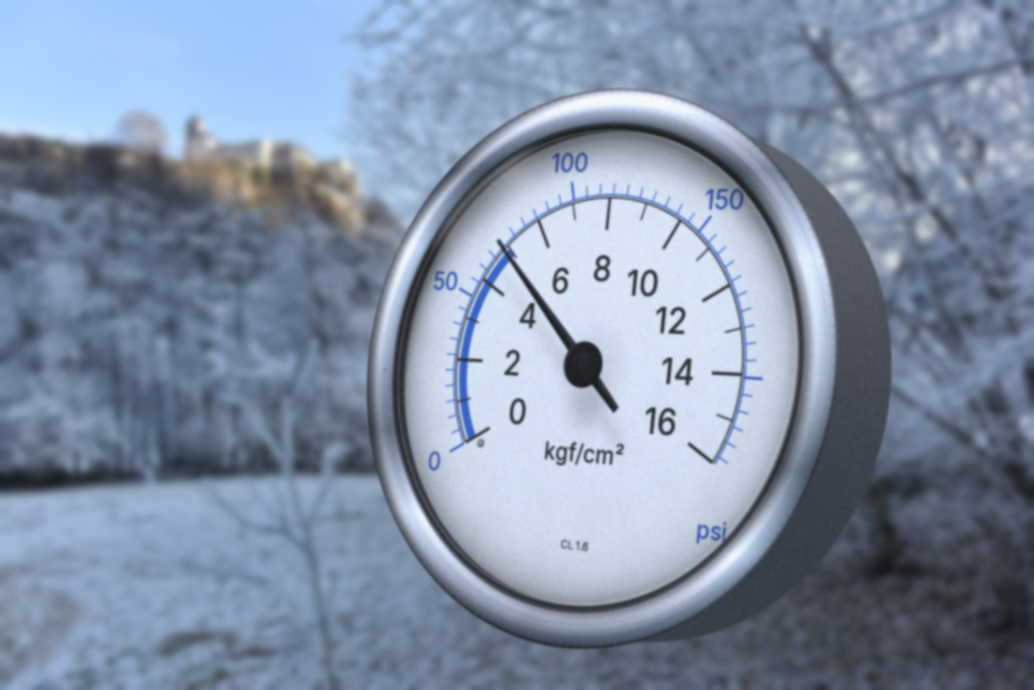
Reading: 5,kg/cm²
